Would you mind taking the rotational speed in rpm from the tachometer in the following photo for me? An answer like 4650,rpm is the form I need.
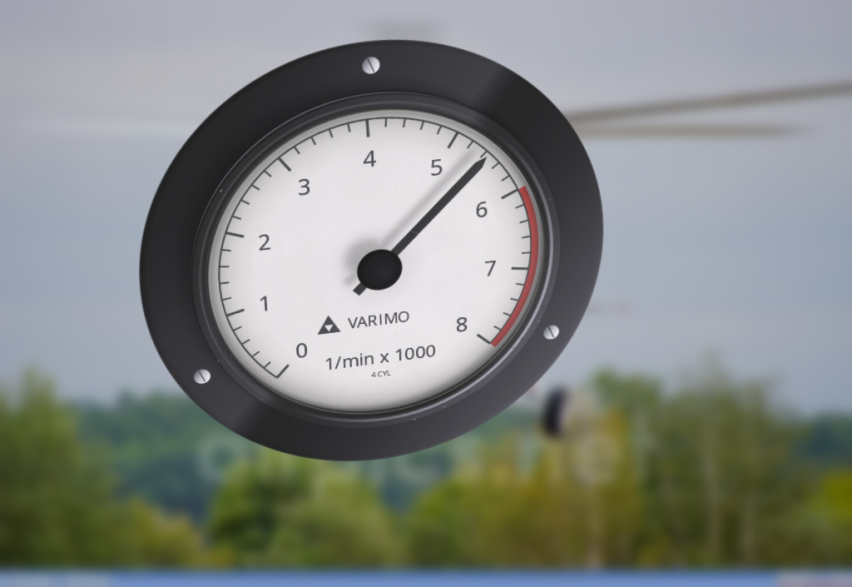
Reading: 5400,rpm
